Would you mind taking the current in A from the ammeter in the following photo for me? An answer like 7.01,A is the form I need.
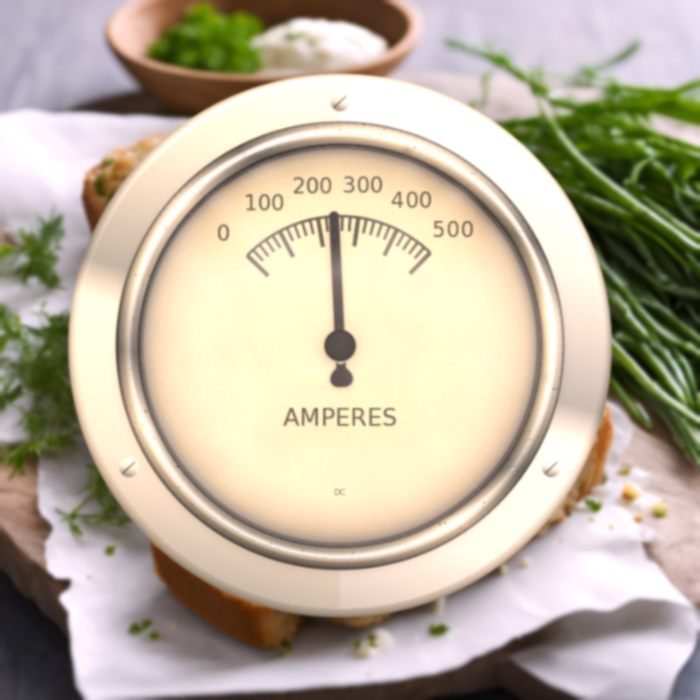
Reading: 240,A
